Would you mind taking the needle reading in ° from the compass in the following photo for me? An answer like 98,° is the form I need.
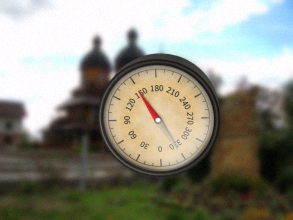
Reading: 150,°
